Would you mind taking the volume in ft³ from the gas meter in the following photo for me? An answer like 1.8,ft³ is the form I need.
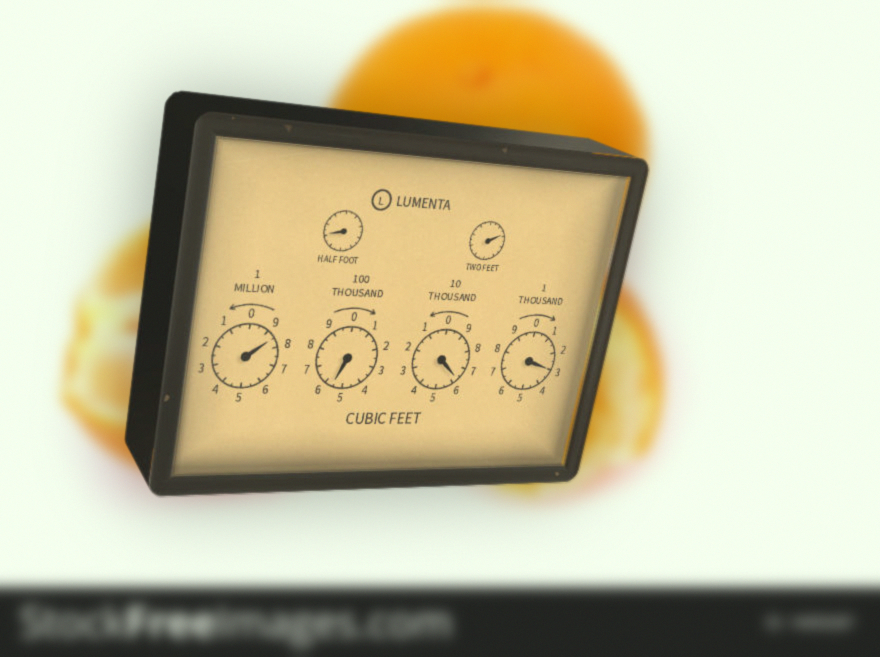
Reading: 856300,ft³
